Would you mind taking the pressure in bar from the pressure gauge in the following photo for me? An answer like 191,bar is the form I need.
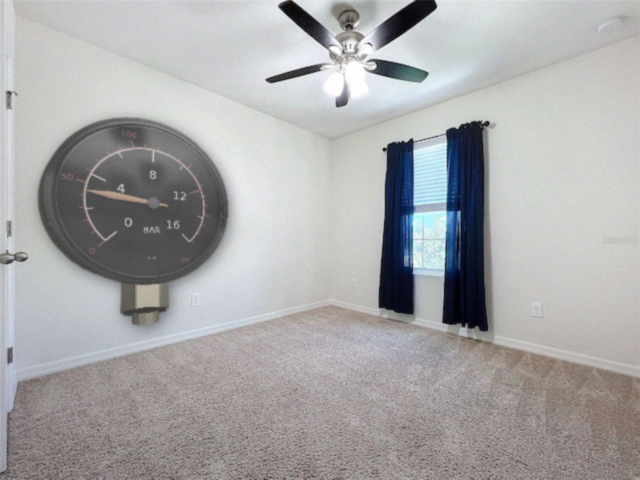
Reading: 3,bar
